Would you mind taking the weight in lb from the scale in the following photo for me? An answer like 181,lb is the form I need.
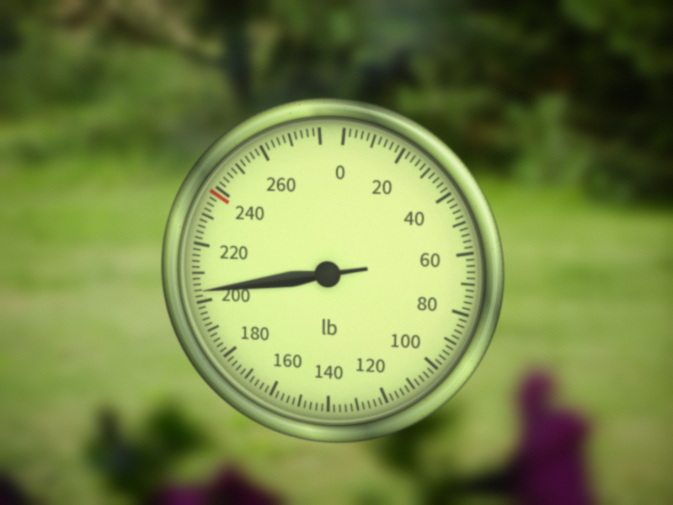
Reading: 204,lb
